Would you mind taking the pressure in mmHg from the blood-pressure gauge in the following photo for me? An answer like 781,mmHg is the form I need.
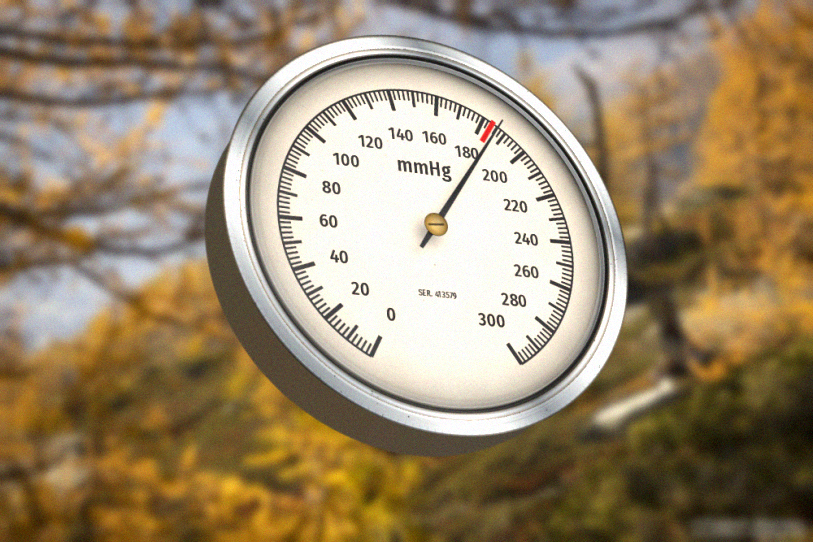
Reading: 186,mmHg
